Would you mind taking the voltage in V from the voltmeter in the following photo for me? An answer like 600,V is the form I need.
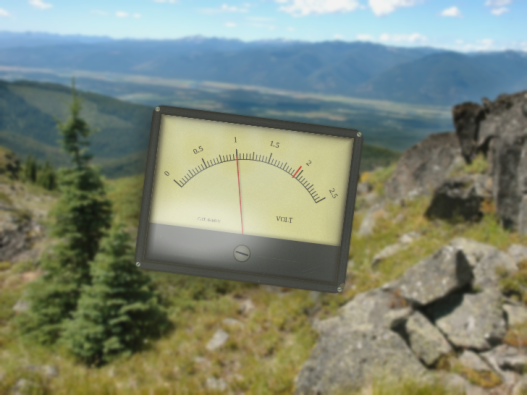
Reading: 1,V
